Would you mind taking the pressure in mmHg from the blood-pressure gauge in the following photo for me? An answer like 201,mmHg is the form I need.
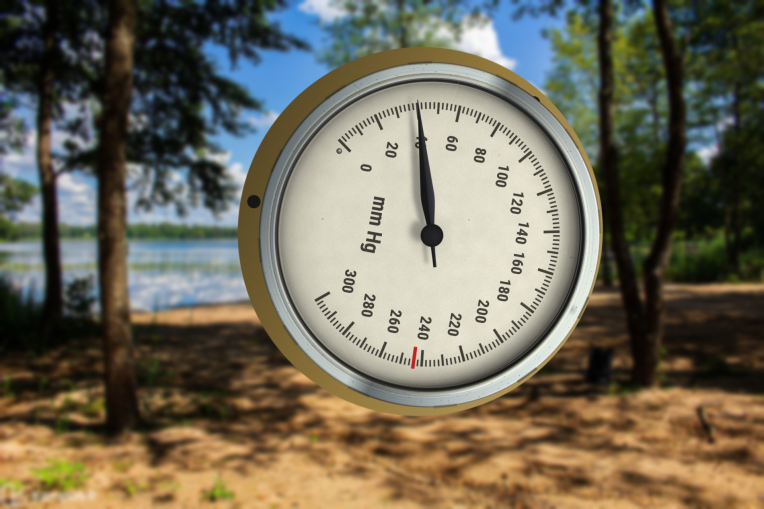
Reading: 40,mmHg
